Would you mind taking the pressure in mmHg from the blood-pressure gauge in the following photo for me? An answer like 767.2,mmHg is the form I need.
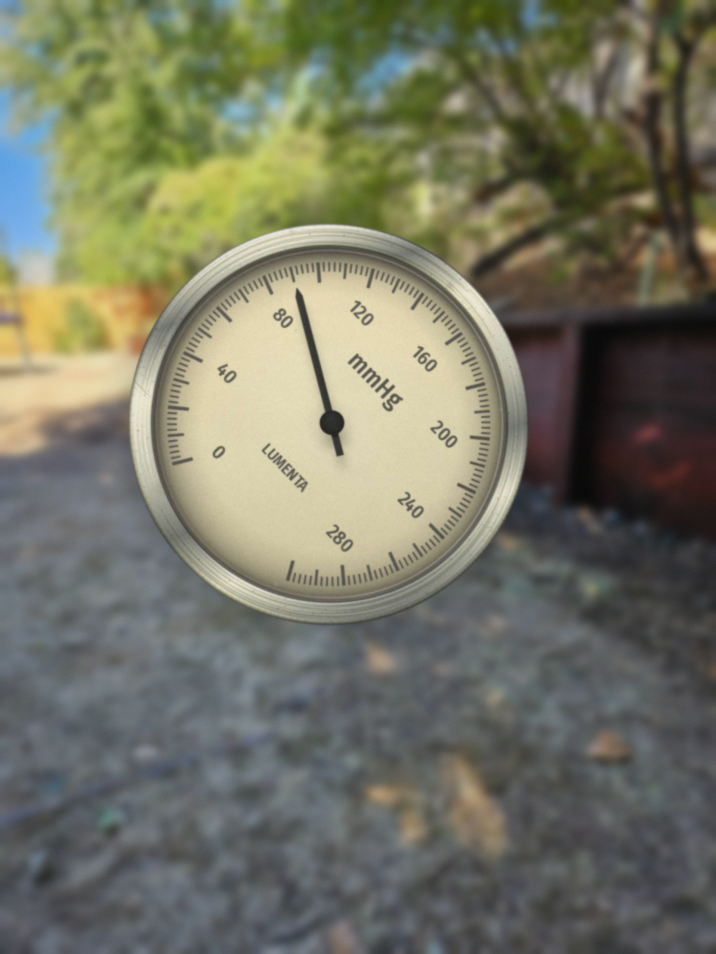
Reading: 90,mmHg
